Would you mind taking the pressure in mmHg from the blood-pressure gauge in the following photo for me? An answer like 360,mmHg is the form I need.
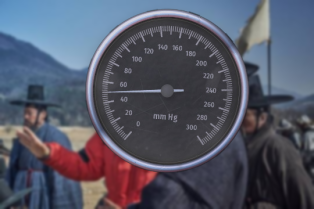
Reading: 50,mmHg
